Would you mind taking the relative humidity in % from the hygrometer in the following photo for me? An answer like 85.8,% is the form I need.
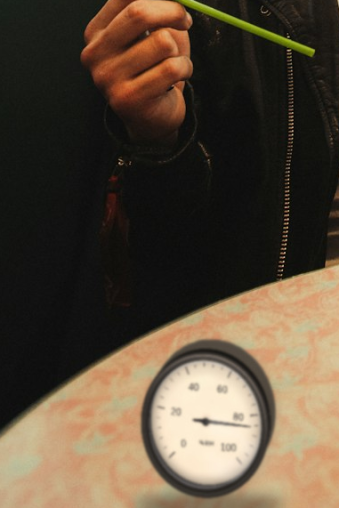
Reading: 84,%
